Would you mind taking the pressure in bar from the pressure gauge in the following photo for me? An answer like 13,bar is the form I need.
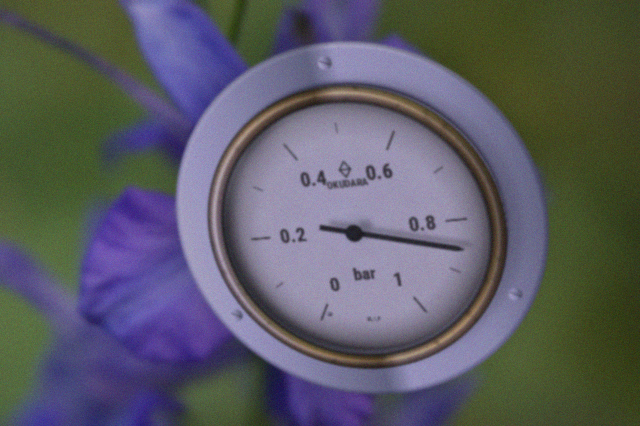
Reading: 0.85,bar
